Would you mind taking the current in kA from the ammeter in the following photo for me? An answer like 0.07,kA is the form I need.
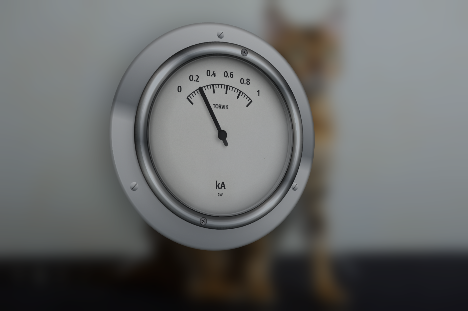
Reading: 0.2,kA
